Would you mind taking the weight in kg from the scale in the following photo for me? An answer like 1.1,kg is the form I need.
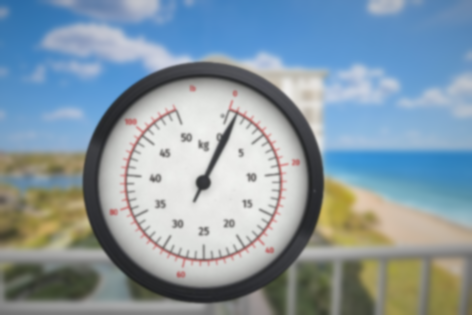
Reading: 1,kg
